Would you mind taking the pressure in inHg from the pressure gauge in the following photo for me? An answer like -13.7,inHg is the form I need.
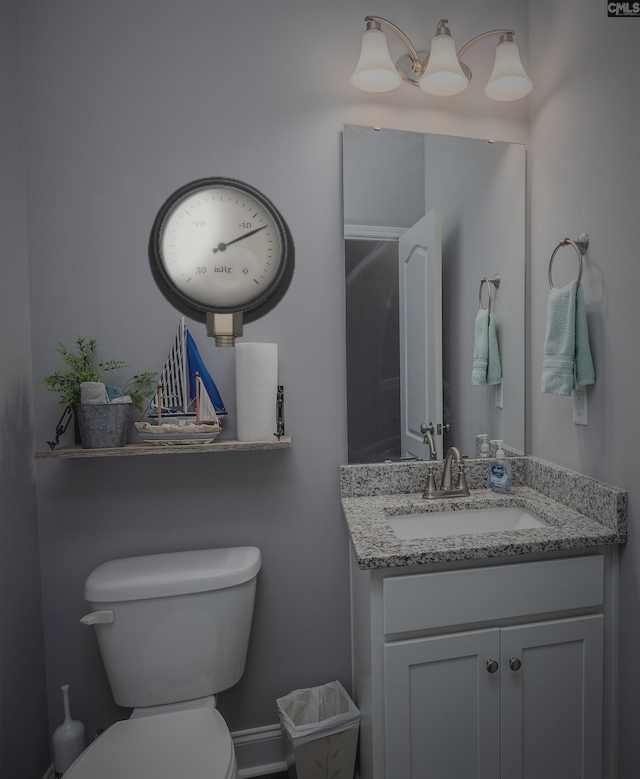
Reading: -8,inHg
